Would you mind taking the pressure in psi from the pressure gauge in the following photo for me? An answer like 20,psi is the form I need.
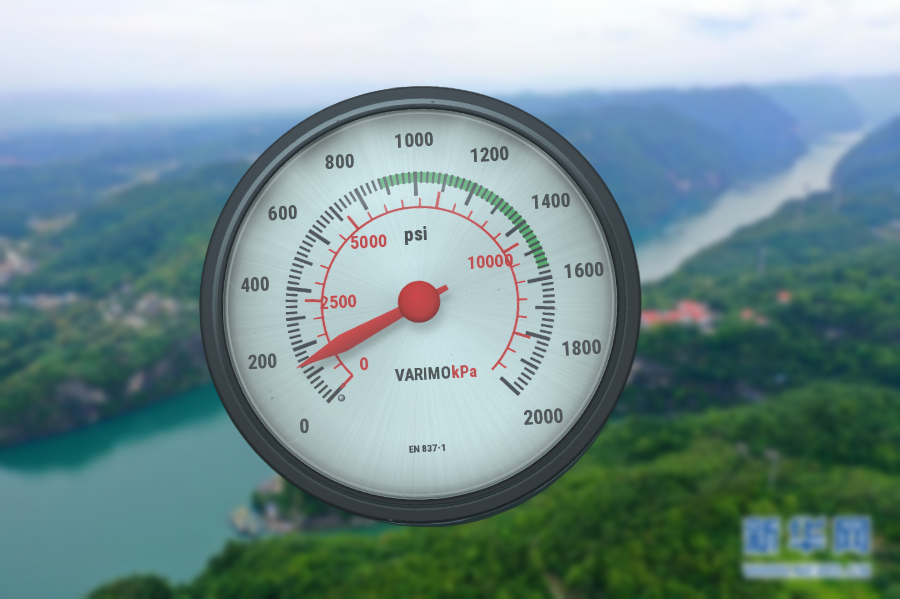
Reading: 140,psi
